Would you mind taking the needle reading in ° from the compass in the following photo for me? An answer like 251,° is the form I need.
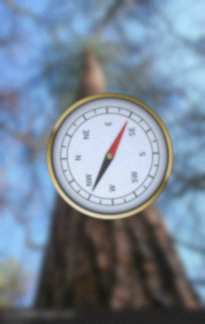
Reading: 120,°
